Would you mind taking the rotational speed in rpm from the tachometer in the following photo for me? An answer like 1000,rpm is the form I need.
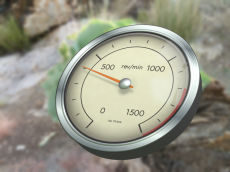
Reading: 400,rpm
